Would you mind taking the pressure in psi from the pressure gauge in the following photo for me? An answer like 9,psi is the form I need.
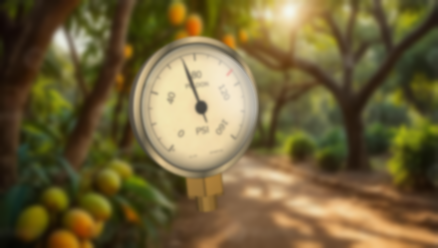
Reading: 70,psi
